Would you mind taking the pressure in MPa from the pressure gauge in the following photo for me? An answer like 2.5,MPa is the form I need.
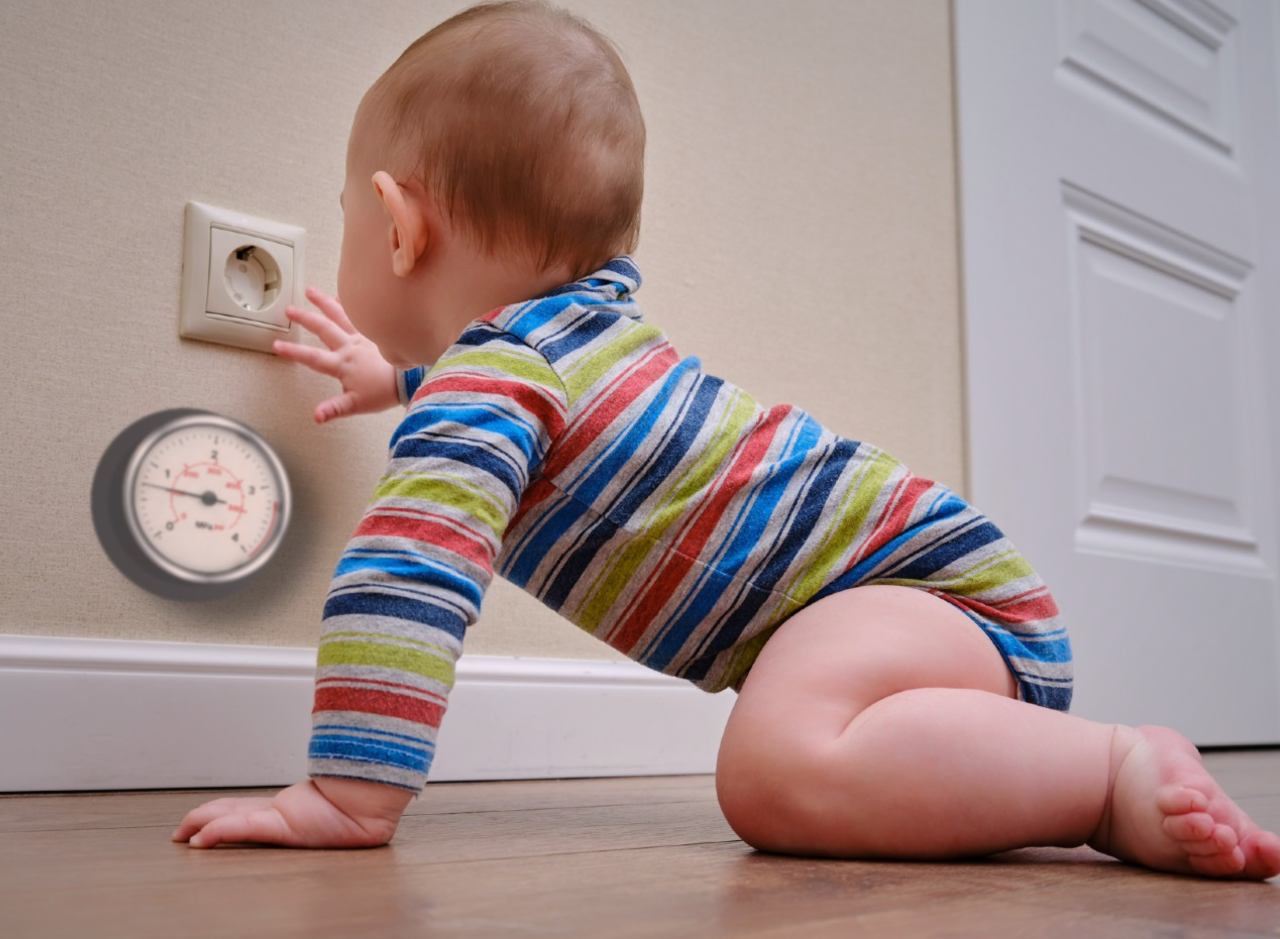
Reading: 0.7,MPa
